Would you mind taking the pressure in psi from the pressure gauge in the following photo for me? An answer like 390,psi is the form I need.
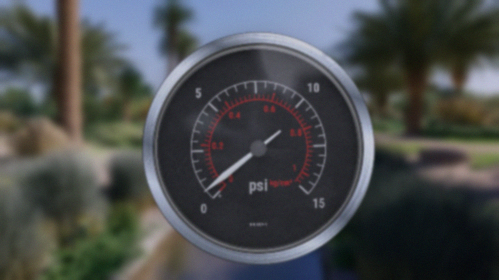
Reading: 0.5,psi
